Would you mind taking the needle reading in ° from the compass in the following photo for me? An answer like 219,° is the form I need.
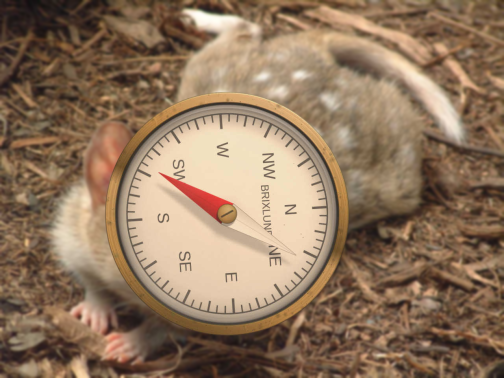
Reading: 215,°
